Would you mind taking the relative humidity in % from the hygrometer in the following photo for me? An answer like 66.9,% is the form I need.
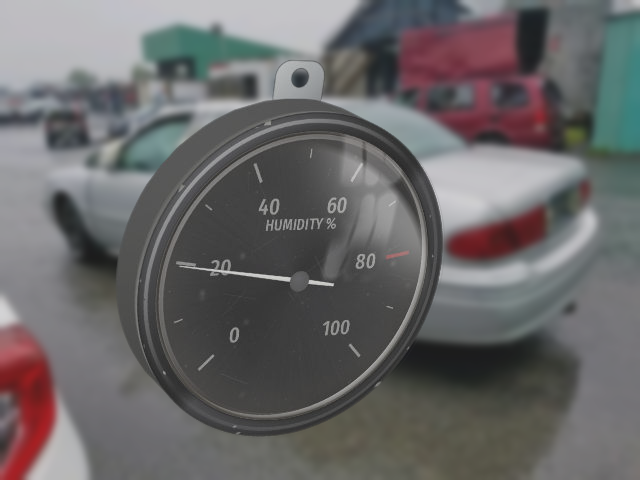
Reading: 20,%
